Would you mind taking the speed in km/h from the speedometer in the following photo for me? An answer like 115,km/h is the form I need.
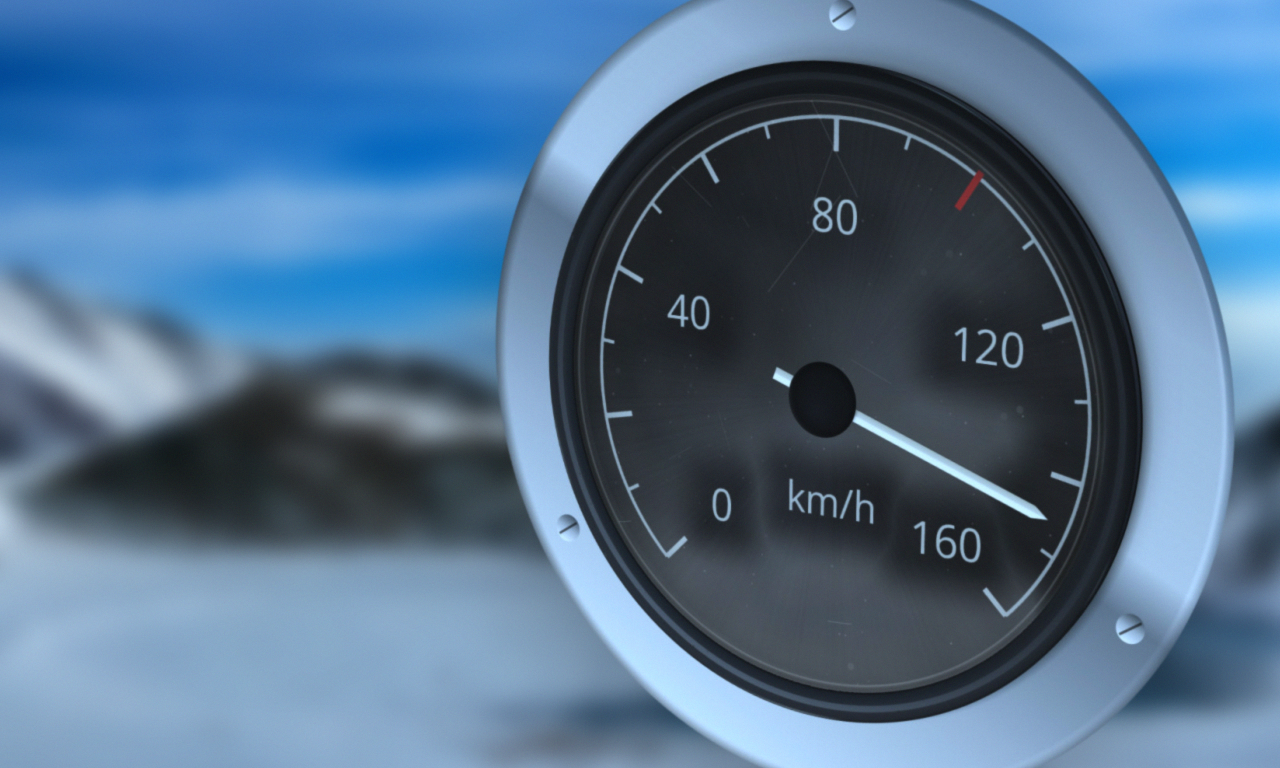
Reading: 145,km/h
